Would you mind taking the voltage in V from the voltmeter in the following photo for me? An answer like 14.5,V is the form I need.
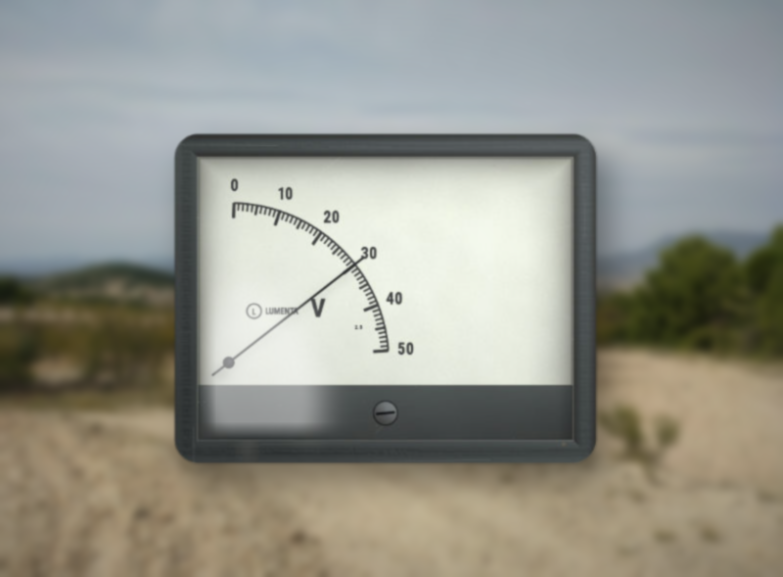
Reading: 30,V
